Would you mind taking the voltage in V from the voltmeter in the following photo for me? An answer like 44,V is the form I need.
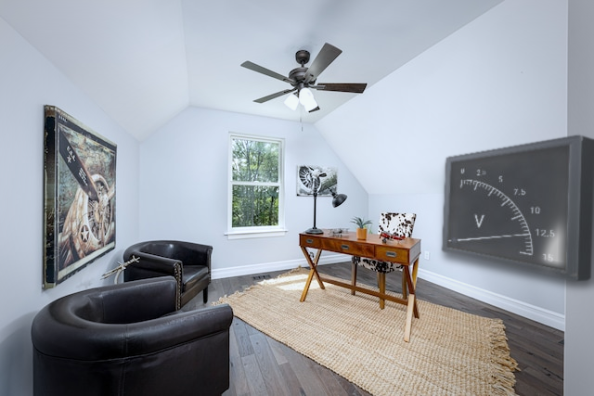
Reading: 12.5,V
